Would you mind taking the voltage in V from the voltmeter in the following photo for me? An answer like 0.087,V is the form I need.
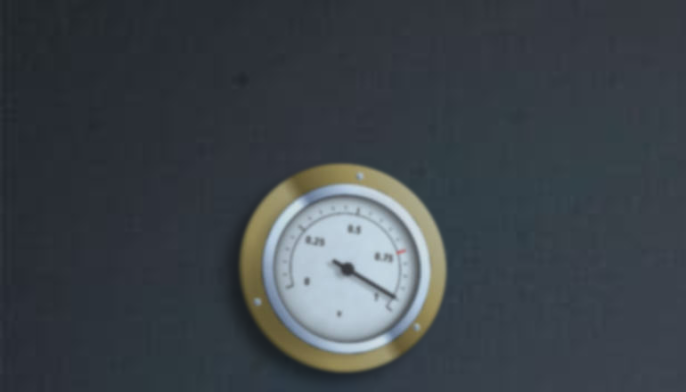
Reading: 0.95,V
